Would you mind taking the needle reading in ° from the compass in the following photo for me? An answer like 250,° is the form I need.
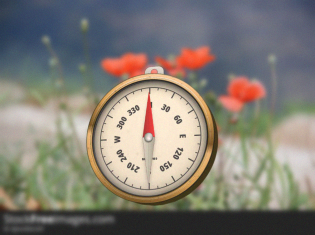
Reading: 0,°
